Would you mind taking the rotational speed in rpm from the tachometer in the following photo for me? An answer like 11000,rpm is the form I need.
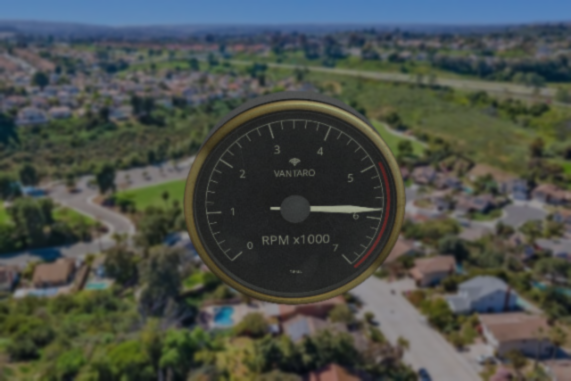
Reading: 5800,rpm
